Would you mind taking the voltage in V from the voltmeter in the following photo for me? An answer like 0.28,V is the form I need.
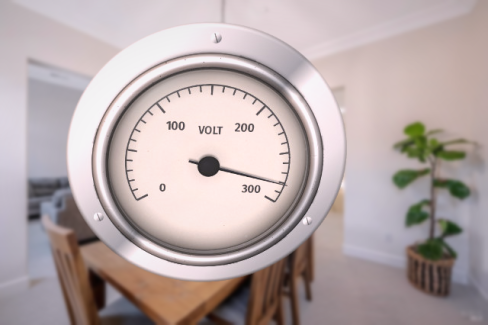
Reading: 280,V
